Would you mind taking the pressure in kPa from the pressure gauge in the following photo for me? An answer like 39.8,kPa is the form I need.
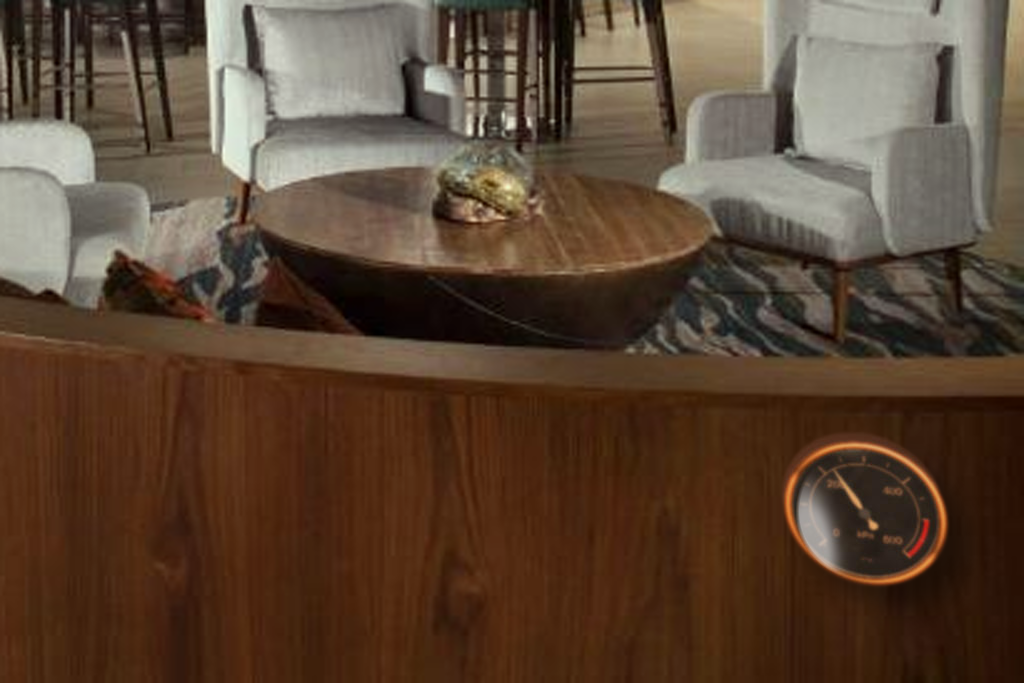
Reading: 225,kPa
